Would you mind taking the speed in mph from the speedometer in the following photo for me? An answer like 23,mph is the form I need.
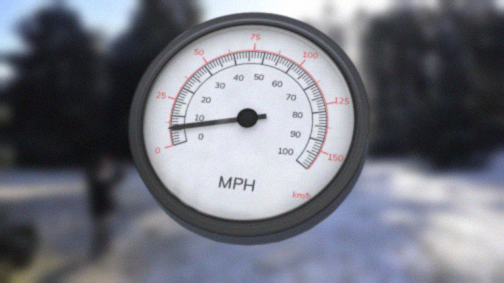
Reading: 5,mph
